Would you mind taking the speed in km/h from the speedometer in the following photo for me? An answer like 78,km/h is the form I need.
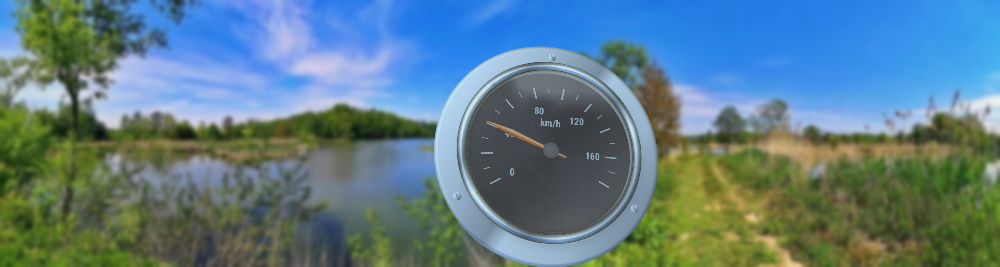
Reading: 40,km/h
